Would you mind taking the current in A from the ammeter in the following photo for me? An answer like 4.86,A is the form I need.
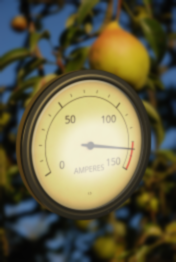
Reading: 135,A
